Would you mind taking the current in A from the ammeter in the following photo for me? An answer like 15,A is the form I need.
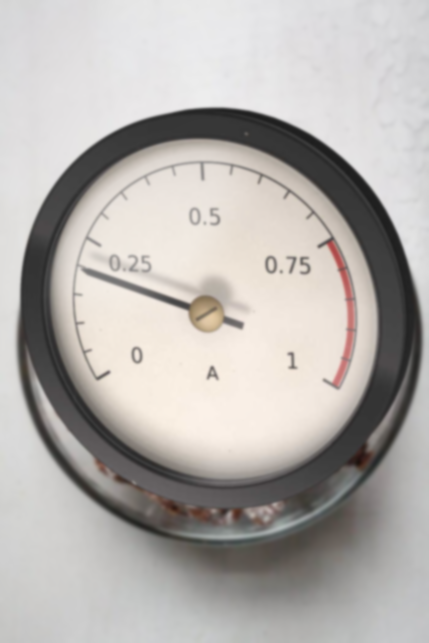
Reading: 0.2,A
